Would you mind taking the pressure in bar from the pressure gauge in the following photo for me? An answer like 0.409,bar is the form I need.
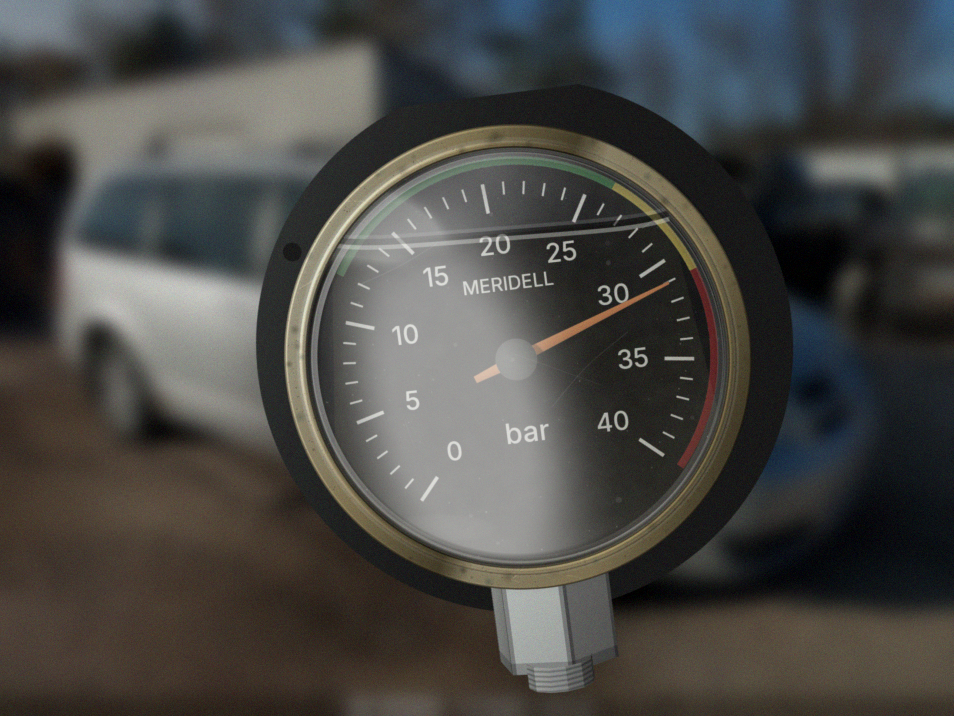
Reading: 31,bar
